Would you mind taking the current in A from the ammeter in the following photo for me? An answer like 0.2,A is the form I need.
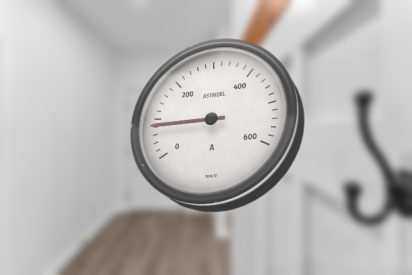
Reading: 80,A
